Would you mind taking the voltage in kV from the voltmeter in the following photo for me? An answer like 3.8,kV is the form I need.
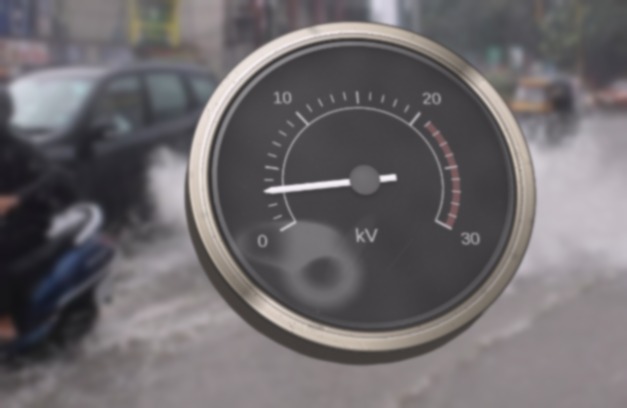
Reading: 3,kV
